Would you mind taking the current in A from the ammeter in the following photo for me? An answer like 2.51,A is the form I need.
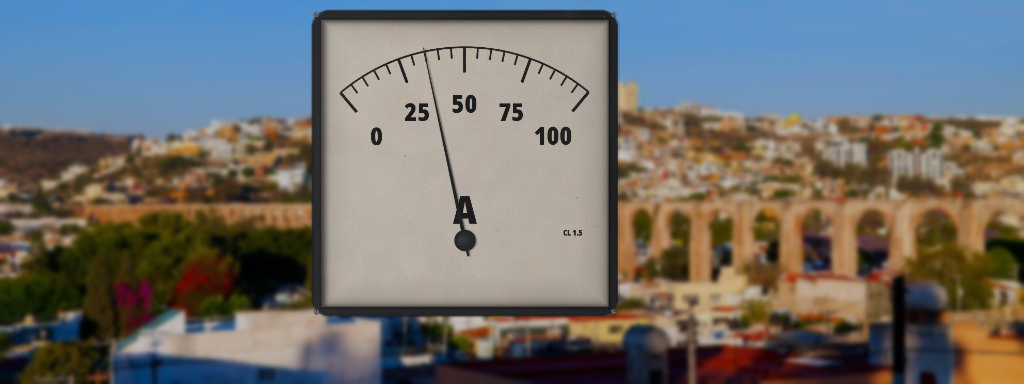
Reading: 35,A
